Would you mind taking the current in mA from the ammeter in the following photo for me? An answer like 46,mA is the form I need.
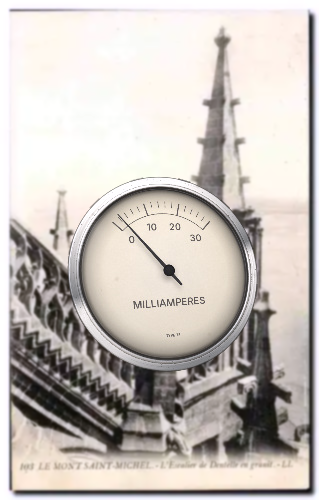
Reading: 2,mA
